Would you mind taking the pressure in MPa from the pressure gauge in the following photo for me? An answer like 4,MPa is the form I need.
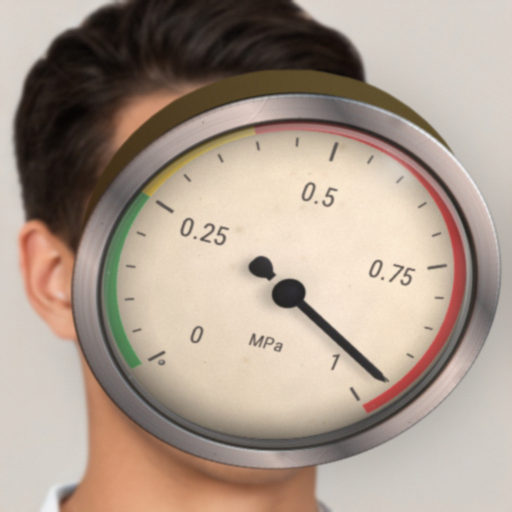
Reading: 0.95,MPa
